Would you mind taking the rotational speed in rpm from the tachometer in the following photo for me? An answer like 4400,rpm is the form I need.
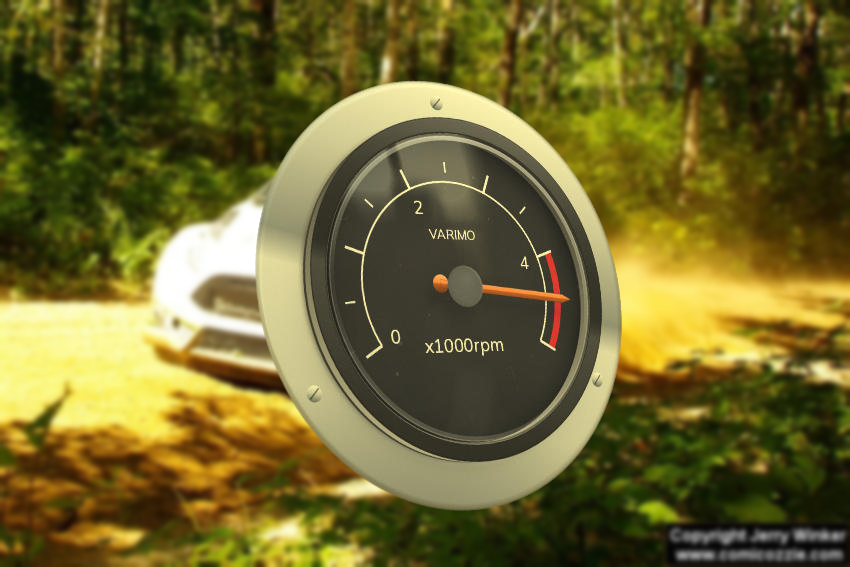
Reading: 4500,rpm
